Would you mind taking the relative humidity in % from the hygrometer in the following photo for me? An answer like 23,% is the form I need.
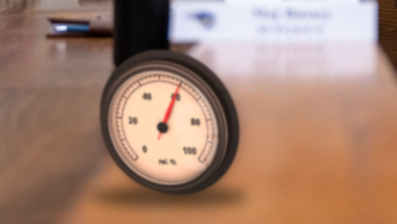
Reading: 60,%
